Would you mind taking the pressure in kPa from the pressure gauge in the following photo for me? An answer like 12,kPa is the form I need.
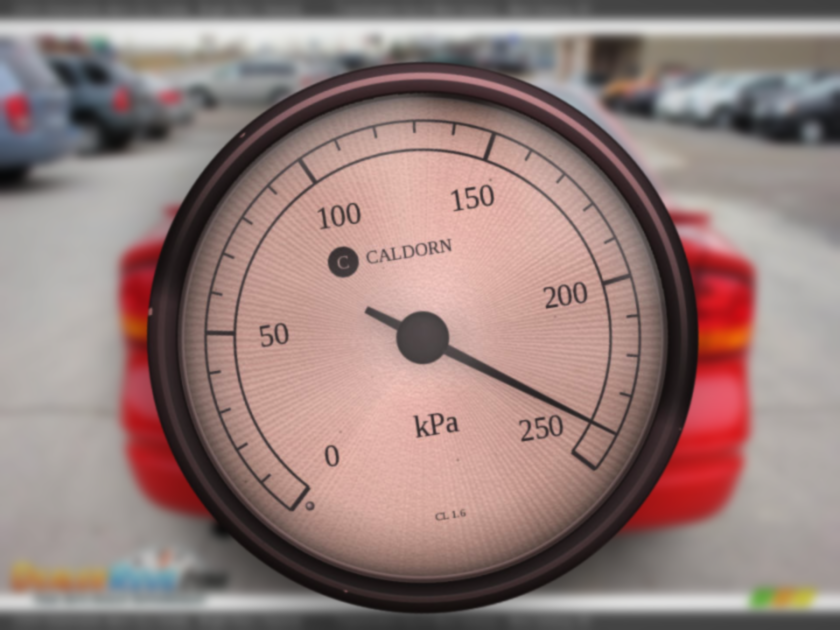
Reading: 240,kPa
